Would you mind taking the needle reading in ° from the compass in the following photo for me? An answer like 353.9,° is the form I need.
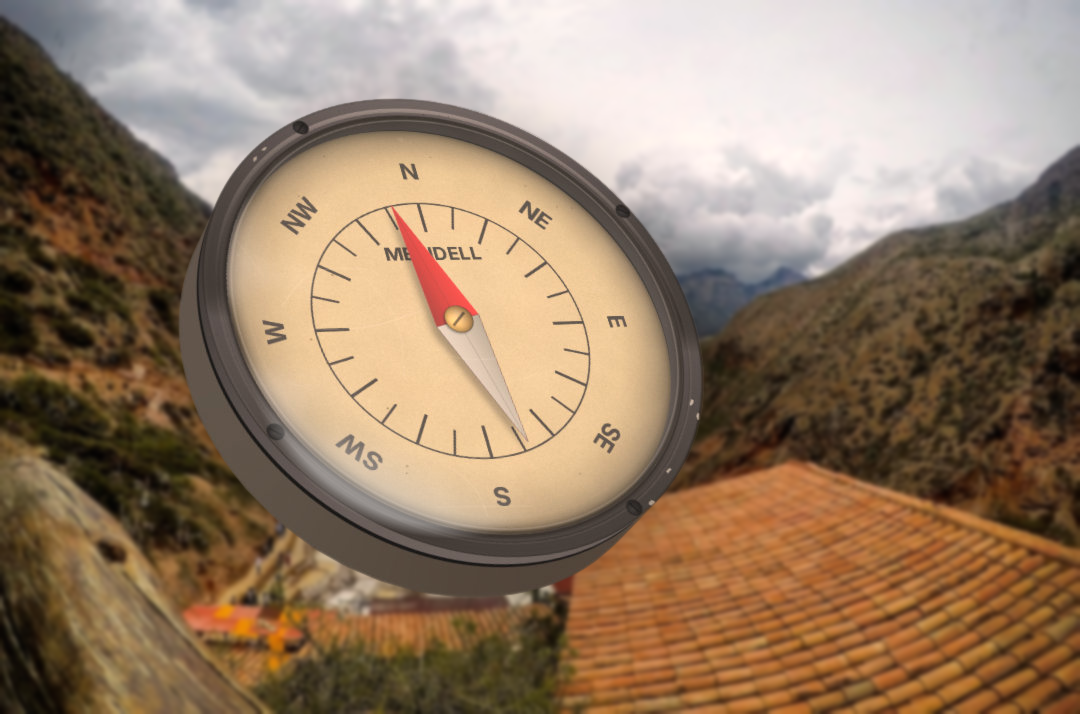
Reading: 345,°
